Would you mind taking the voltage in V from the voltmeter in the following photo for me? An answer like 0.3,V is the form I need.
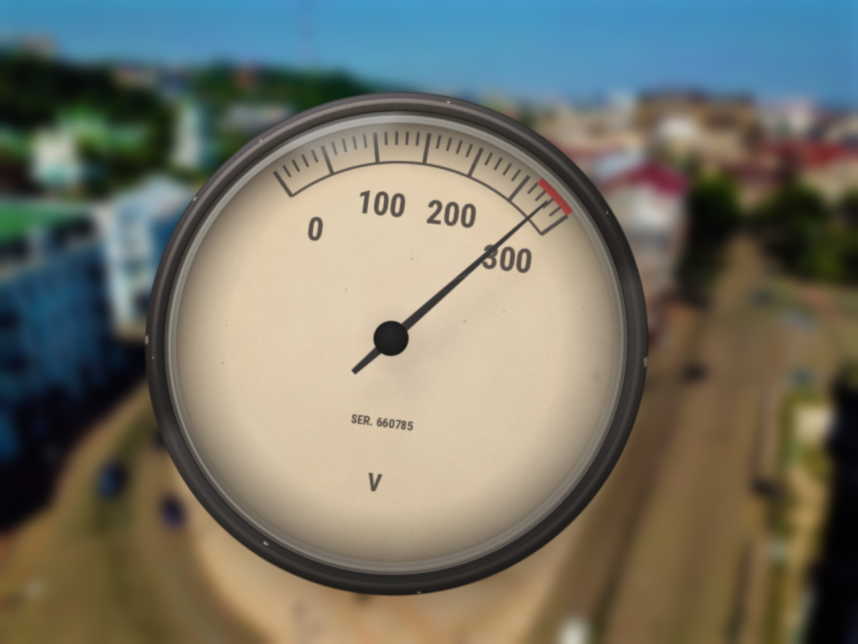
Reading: 280,V
